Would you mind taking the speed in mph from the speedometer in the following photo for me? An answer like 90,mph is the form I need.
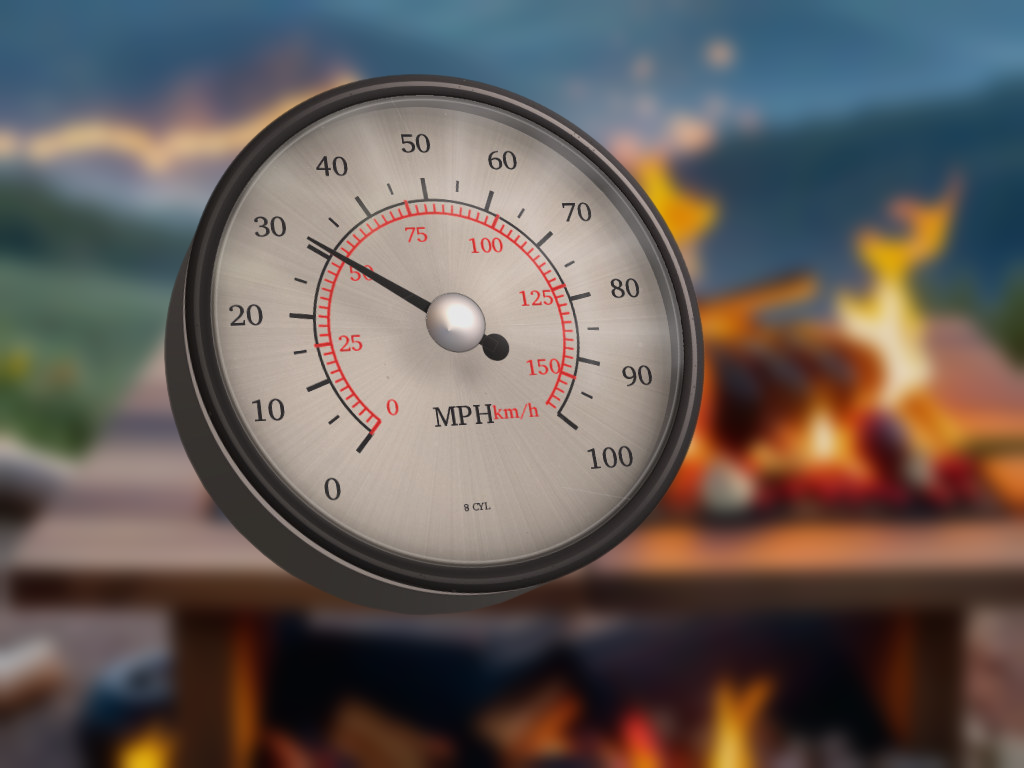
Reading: 30,mph
